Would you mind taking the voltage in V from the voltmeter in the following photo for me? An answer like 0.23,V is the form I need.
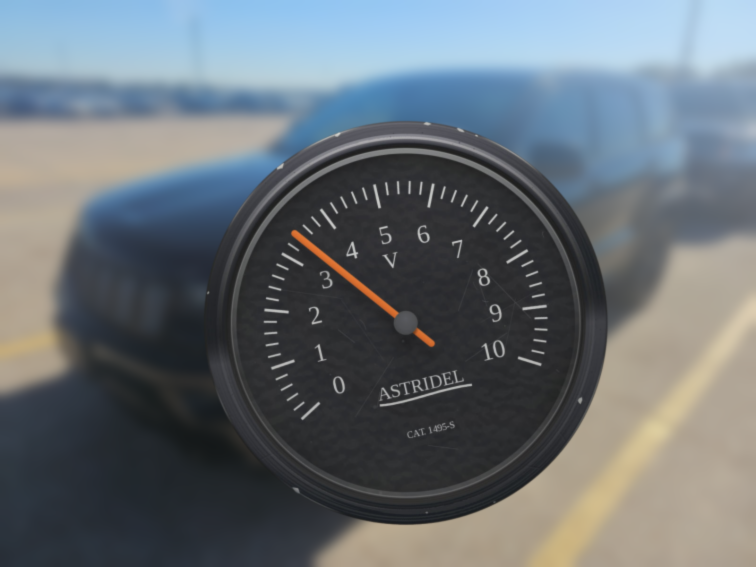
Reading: 3.4,V
